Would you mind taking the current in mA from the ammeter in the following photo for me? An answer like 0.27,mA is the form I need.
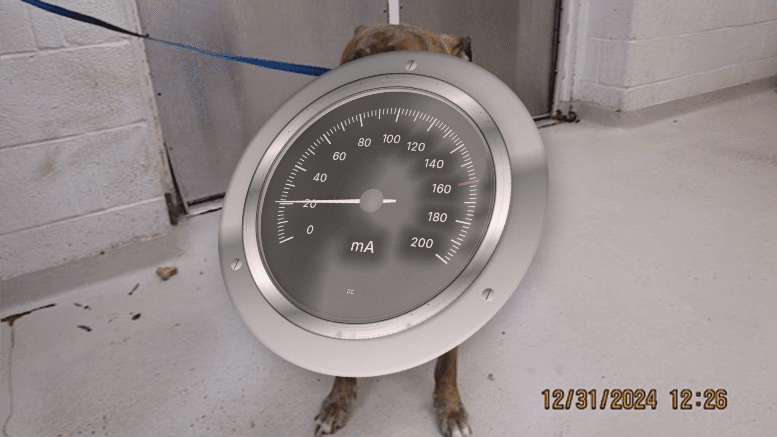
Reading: 20,mA
